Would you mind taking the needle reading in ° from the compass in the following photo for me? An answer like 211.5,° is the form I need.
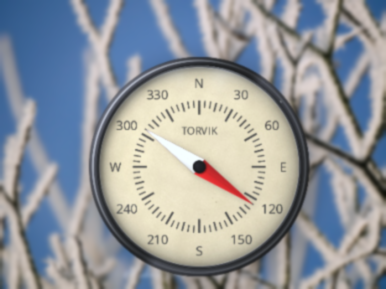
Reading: 125,°
